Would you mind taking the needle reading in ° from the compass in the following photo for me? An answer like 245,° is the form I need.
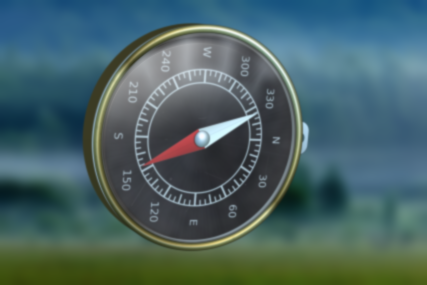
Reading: 155,°
